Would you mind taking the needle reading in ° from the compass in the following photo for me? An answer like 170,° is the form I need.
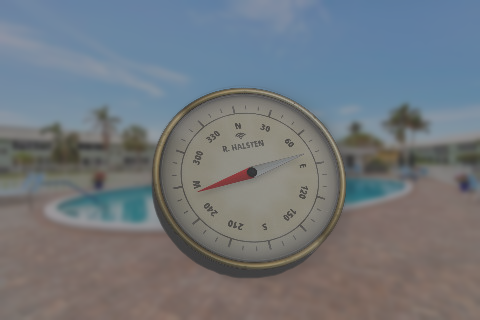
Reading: 260,°
